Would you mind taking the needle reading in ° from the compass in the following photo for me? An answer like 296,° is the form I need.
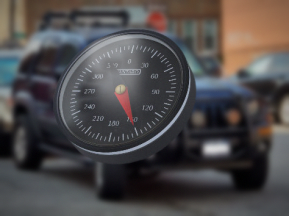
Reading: 150,°
